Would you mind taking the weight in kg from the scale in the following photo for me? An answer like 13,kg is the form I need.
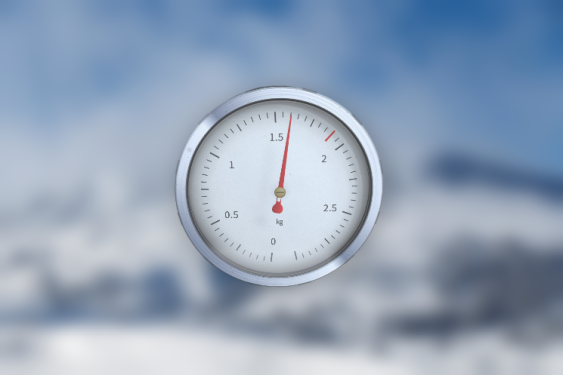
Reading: 1.6,kg
